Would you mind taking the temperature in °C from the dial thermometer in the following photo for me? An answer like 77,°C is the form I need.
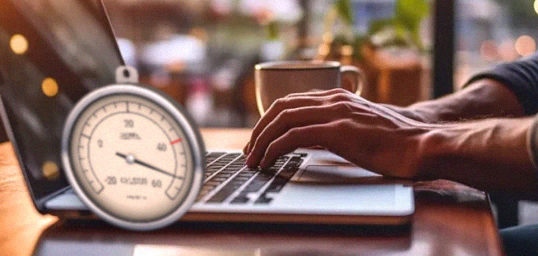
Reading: 52,°C
